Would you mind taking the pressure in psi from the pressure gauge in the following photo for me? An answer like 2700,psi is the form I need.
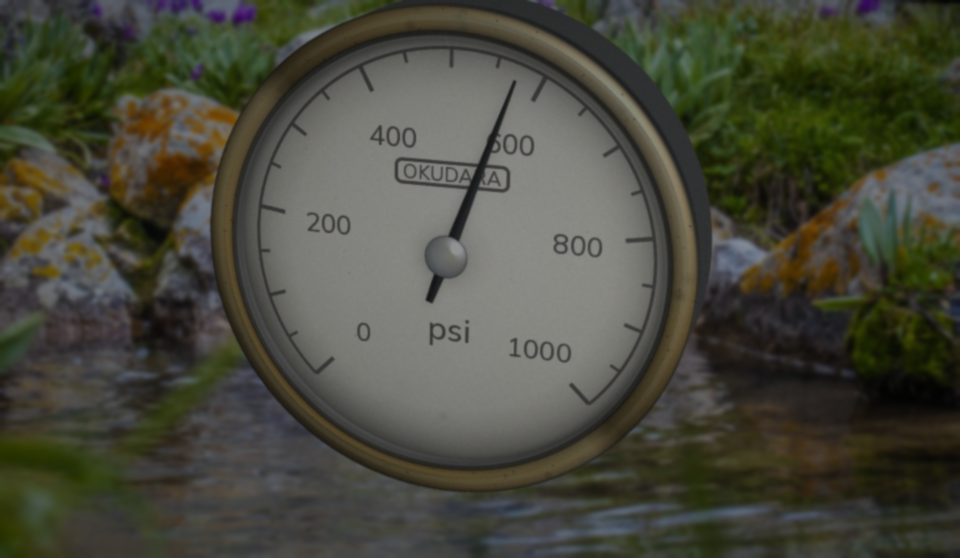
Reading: 575,psi
